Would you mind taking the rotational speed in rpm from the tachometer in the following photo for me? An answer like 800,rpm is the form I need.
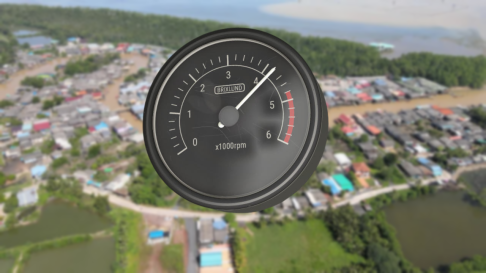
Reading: 4200,rpm
